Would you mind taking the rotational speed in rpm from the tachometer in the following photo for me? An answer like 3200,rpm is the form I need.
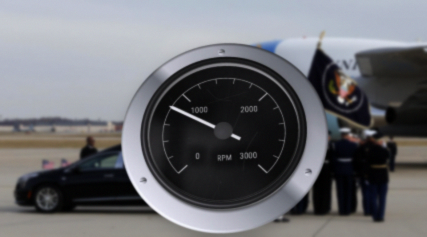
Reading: 800,rpm
